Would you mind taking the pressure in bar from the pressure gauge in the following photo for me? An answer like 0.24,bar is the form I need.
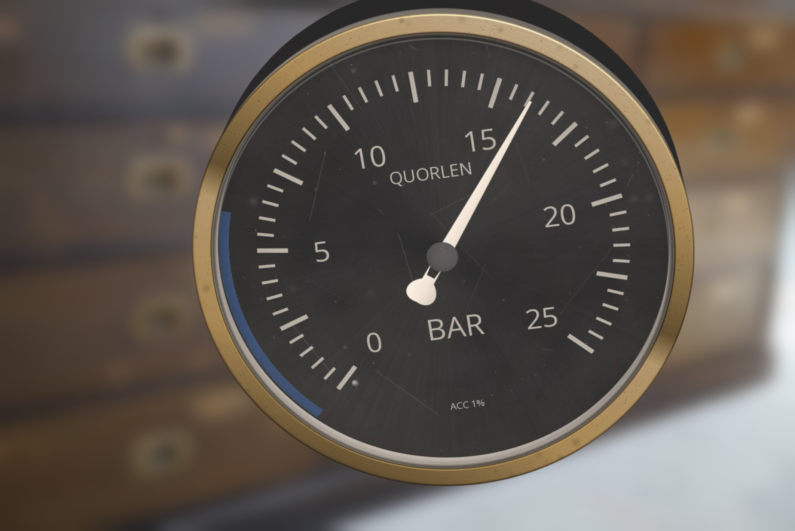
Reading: 16,bar
